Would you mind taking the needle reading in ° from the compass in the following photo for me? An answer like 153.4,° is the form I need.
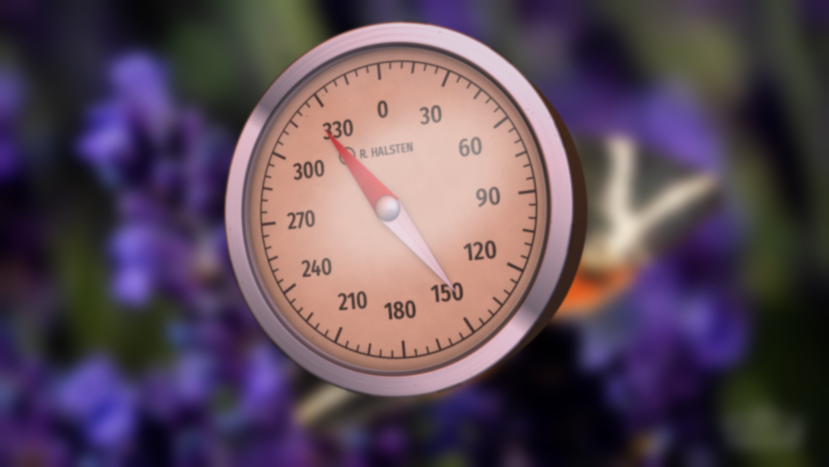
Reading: 325,°
